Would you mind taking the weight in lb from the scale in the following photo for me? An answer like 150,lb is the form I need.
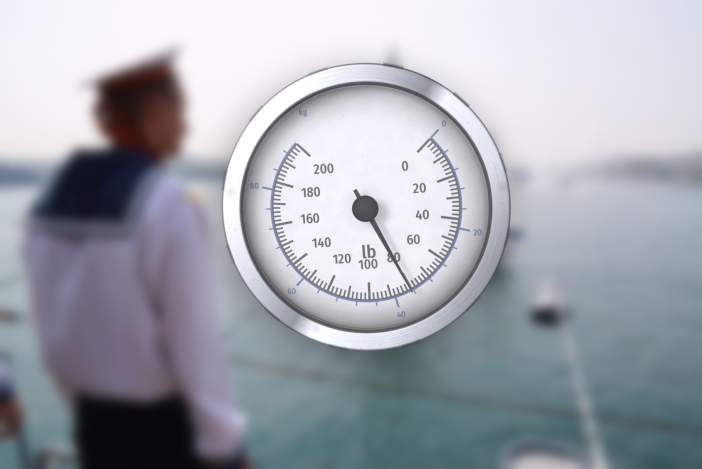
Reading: 80,lb
